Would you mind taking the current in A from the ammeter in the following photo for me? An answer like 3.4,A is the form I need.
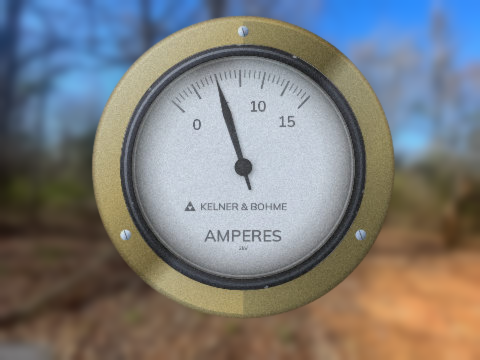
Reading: 5,A
